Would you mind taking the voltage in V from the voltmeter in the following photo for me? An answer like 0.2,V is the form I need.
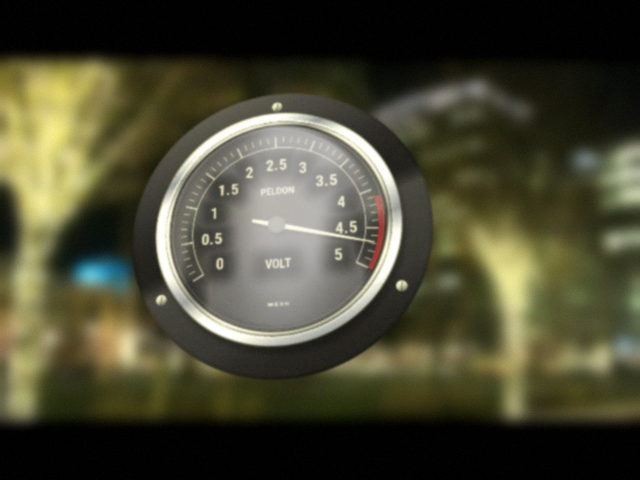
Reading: 4.7,V
